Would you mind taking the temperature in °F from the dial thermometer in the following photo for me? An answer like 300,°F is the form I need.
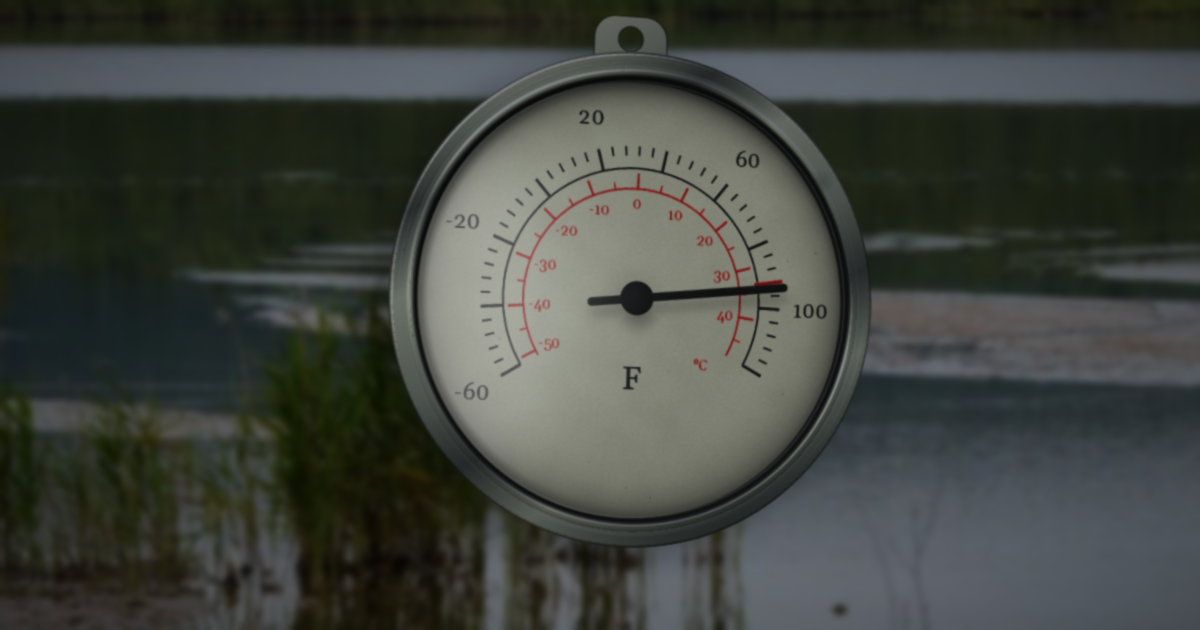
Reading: 94,°F
